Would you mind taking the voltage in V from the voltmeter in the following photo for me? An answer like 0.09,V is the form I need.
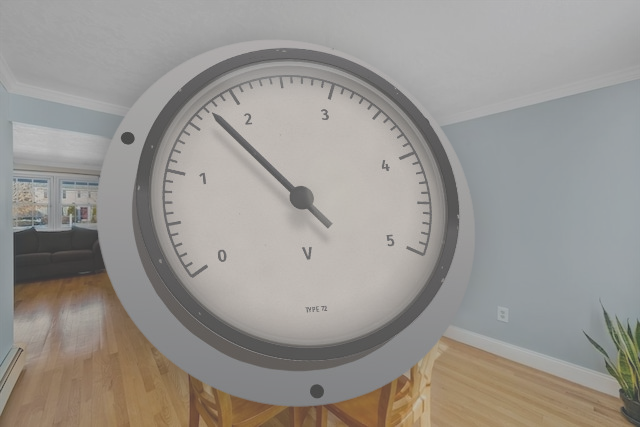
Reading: 1.7,V
